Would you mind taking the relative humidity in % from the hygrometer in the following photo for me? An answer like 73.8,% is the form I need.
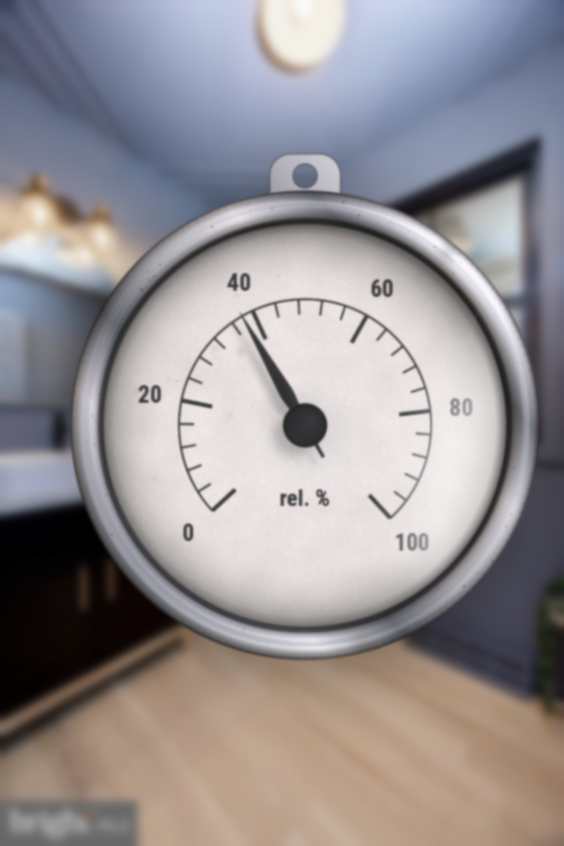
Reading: 38,%
